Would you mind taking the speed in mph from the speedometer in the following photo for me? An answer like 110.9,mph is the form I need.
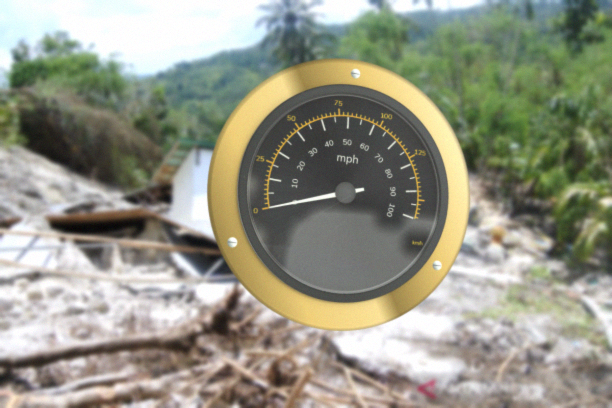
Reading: 0,mph
